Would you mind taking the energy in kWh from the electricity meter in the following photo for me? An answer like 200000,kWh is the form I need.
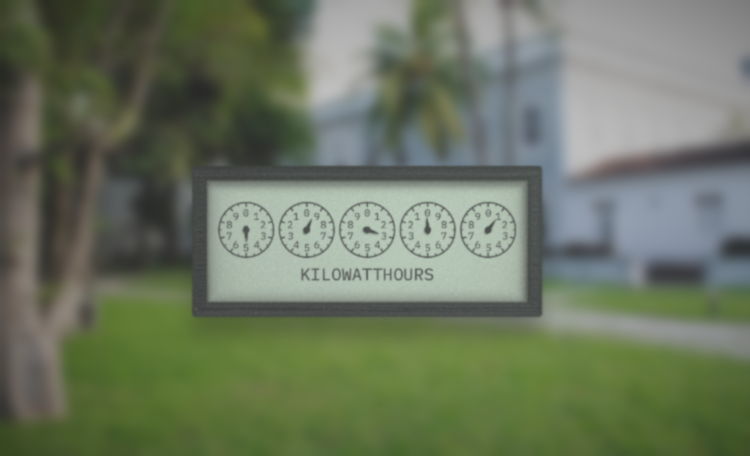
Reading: 49301,kWh
